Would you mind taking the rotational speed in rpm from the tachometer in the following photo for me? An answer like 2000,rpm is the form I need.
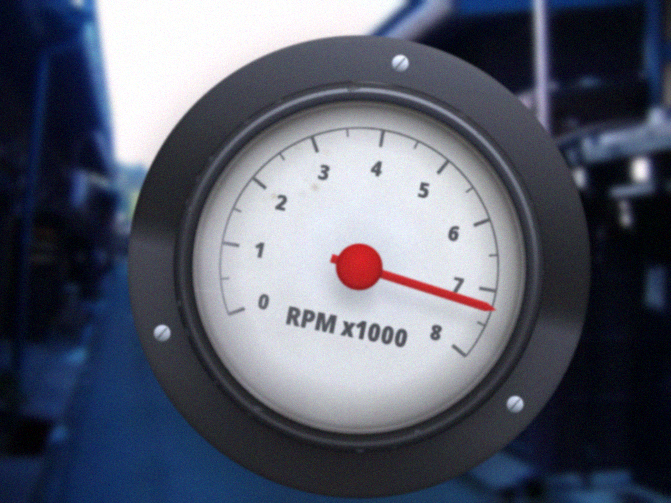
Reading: 7250,rpm
